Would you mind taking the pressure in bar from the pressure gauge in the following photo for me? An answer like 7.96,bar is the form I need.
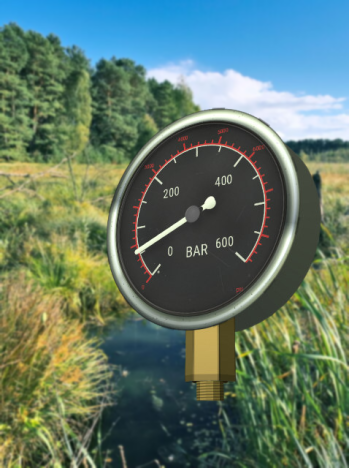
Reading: 50,bar
